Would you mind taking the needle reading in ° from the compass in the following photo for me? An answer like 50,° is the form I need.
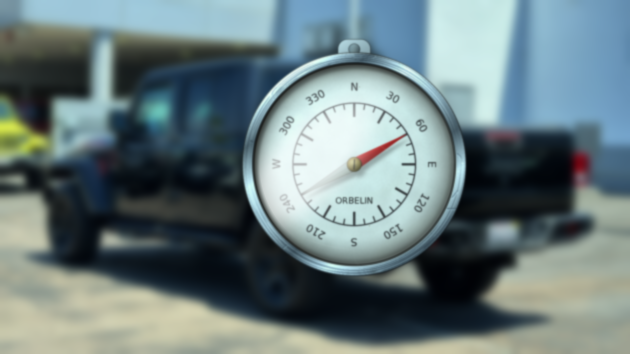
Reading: 60,°
